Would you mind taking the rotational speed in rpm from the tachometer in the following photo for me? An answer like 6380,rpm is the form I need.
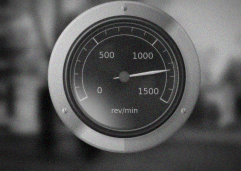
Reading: 1250,rpm
